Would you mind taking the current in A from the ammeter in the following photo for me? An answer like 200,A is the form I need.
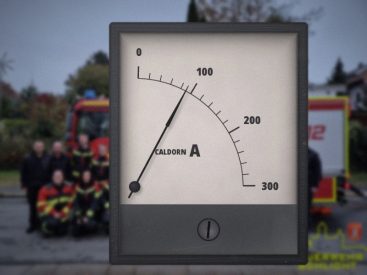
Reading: 90,A
